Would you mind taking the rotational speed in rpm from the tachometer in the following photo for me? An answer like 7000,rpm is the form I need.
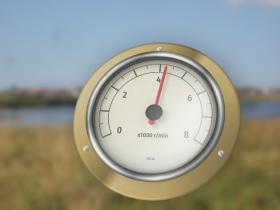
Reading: 4250,rpm
